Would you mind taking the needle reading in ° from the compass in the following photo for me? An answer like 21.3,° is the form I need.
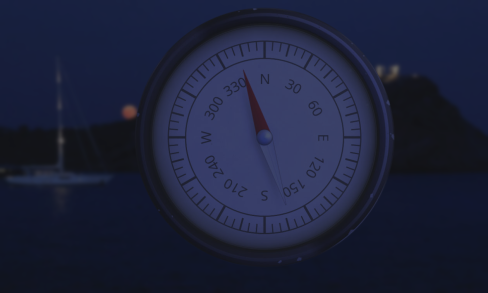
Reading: 342.5,°
